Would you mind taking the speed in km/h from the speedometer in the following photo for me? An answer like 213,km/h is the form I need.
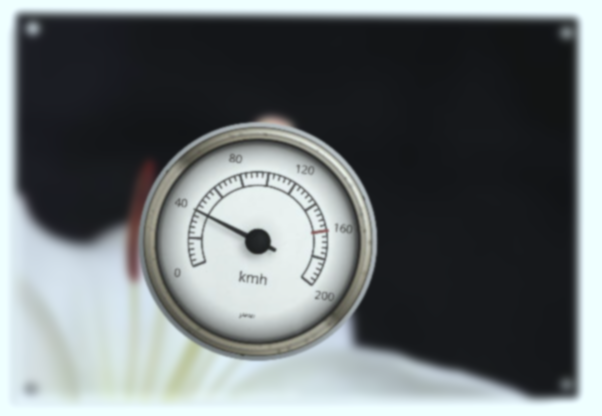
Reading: 40,km/h
